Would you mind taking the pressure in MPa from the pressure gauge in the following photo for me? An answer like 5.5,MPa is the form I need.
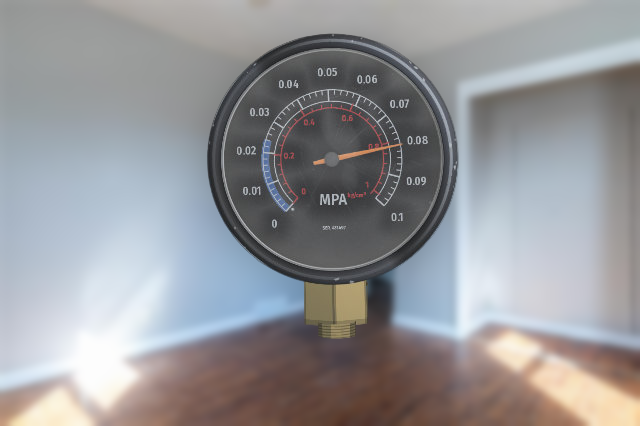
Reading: 0.08,MPa
